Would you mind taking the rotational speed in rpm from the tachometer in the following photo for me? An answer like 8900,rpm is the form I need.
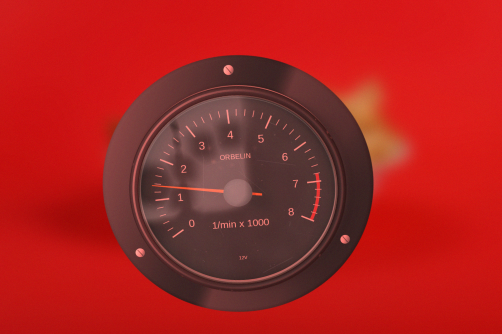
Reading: 1400,rpm
